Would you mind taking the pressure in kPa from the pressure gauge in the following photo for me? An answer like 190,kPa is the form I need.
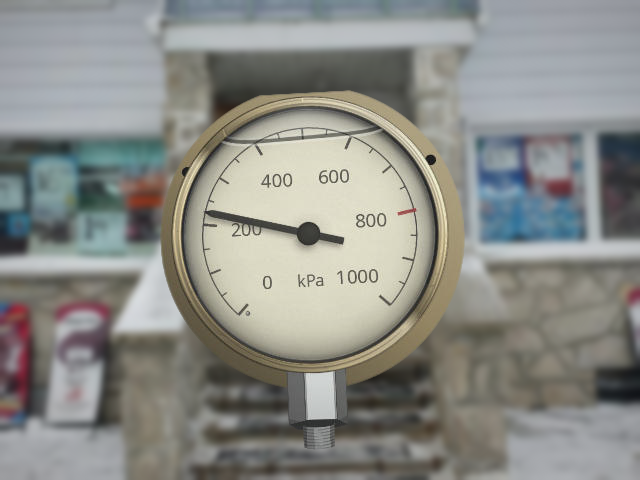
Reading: 225,kPa
